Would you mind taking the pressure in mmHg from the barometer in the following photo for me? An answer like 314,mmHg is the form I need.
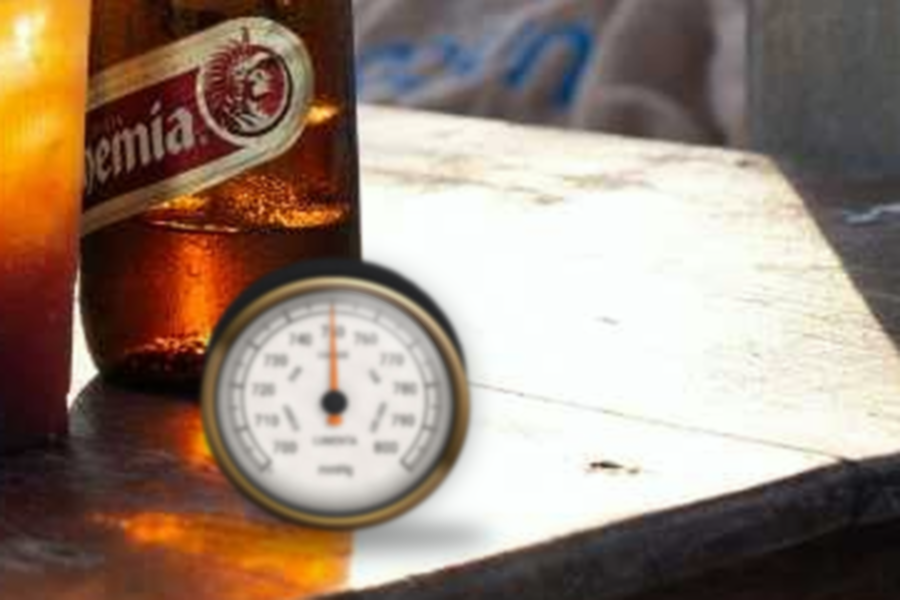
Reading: 750,mmHg
